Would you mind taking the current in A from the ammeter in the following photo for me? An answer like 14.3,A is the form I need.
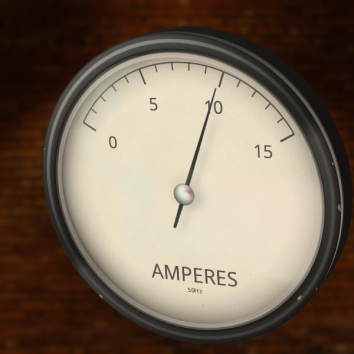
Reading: 10,A
